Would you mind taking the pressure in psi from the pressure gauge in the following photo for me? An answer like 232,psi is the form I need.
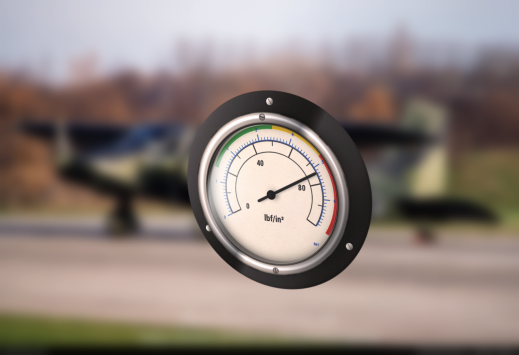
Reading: 75,psi
